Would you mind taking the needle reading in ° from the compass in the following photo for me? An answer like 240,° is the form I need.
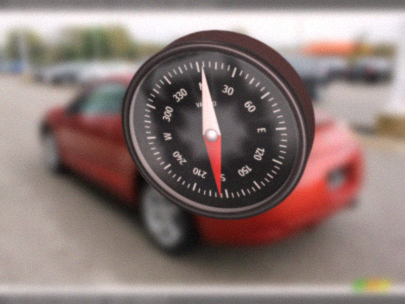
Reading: 185,°
